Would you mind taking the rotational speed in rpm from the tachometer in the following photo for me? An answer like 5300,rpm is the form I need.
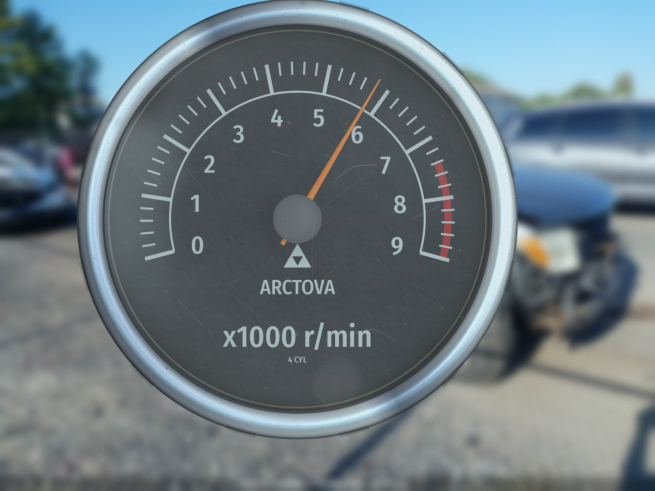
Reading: 5800,rpm
